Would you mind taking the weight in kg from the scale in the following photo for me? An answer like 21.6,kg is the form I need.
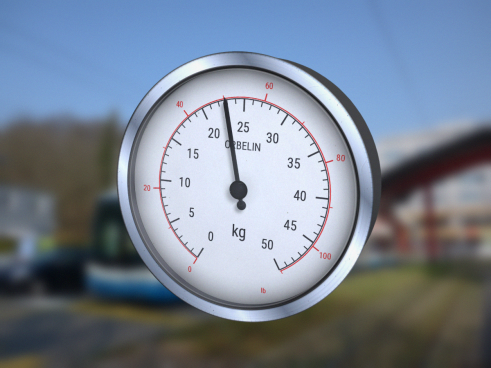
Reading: 23,kg
